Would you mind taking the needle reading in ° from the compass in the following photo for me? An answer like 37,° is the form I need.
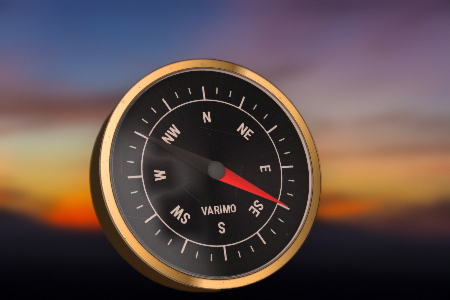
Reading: 120,°
